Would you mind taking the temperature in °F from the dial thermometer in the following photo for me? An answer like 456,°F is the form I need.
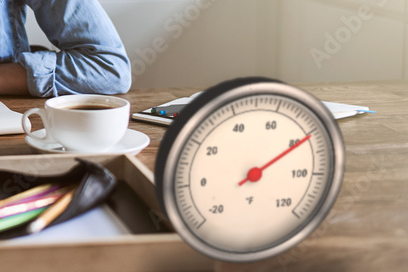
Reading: 80,°F
